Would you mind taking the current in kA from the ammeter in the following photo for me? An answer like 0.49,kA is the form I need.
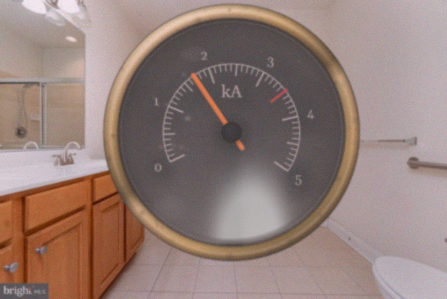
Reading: 1.7,kA
